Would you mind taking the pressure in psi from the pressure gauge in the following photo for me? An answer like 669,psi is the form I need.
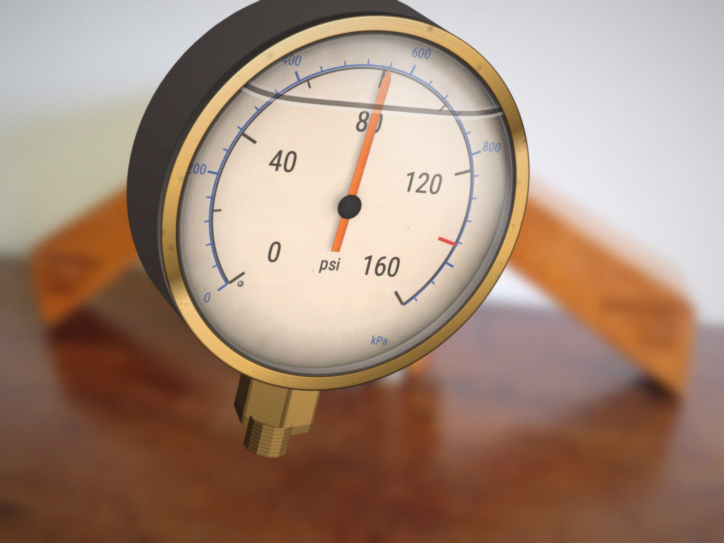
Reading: 80,psi
